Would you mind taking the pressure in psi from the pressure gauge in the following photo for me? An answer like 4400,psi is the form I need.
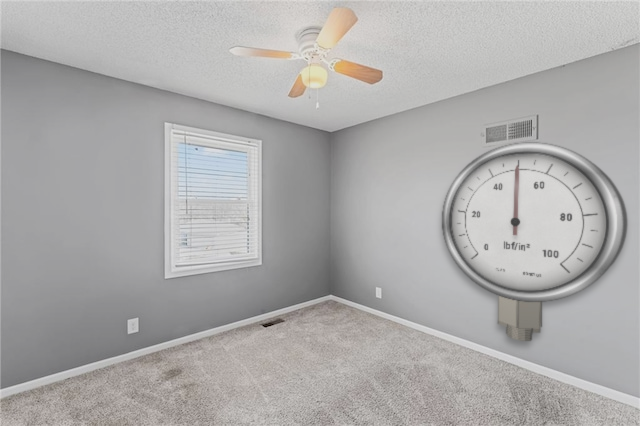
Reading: 50,psi
